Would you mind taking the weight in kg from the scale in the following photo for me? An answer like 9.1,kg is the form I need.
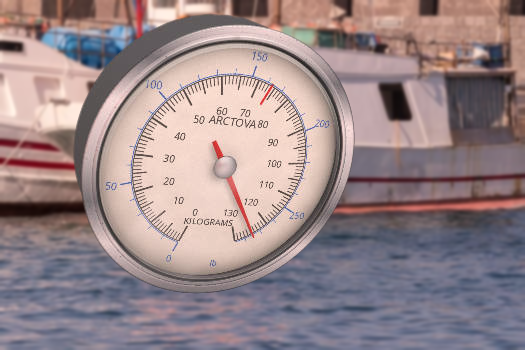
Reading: 125,kg
